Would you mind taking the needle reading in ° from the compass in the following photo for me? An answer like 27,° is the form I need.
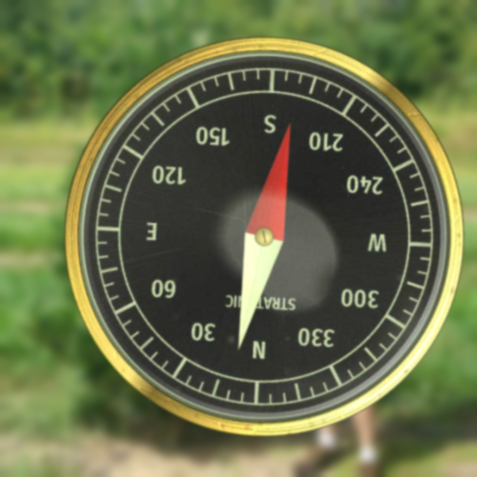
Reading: 190,°
